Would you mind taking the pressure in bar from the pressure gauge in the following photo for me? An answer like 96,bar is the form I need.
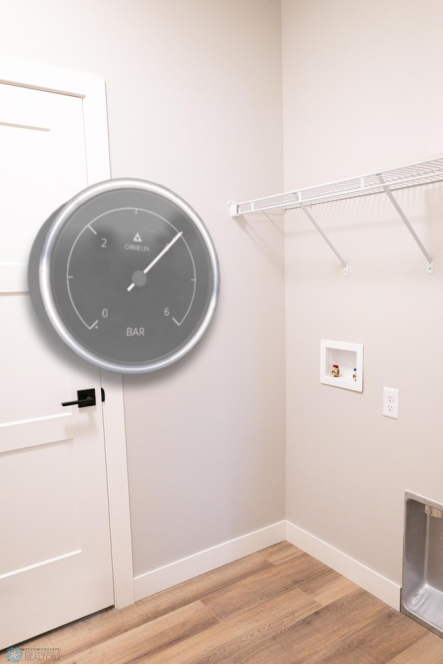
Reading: 4,bar
